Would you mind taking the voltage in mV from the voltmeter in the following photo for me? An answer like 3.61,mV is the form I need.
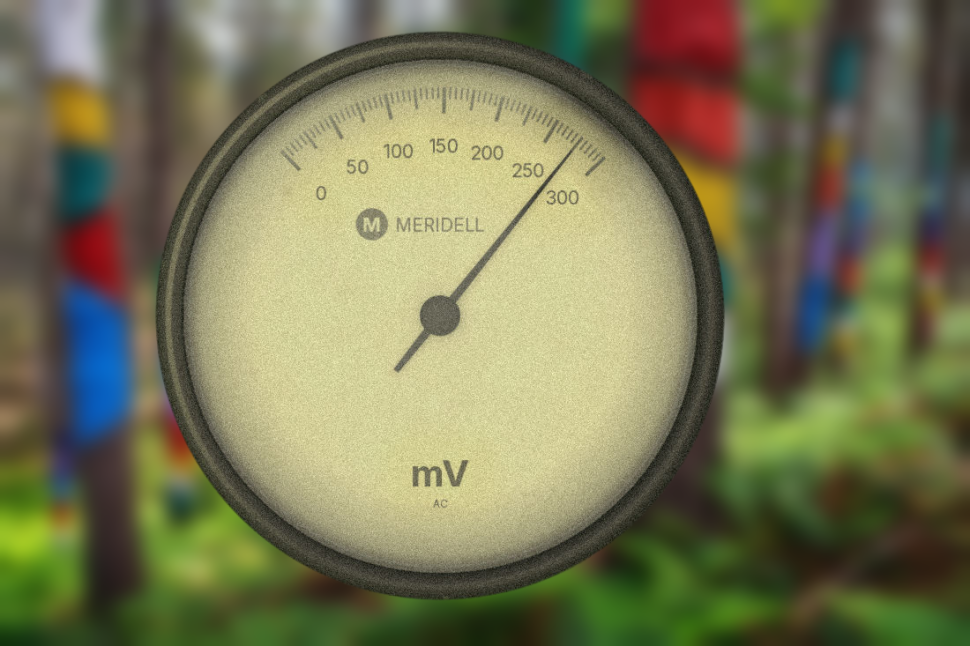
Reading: 275,mV
